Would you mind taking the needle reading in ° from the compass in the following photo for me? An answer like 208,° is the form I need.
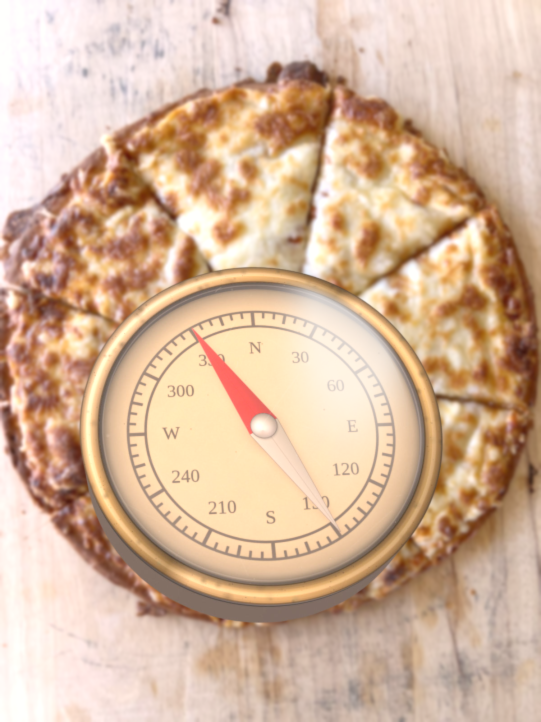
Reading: 330,°
